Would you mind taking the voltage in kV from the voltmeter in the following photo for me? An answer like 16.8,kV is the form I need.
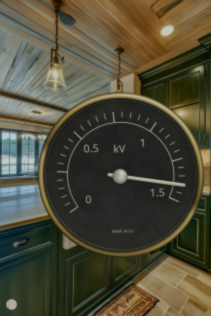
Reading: 1.4,kV
